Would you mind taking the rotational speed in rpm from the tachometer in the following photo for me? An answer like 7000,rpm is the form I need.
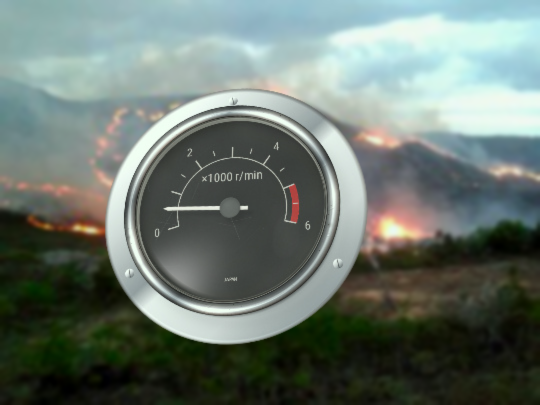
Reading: 500,rpm
